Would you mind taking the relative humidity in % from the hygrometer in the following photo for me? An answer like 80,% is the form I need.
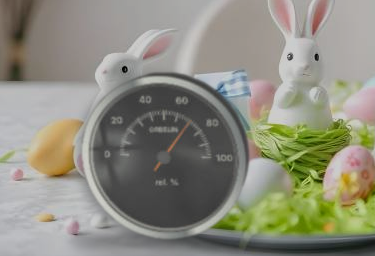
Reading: 70,%
